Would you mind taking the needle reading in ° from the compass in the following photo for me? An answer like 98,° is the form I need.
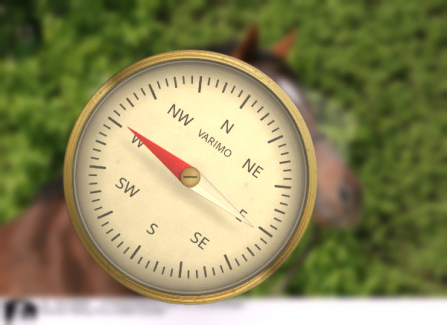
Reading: 272.5,°
